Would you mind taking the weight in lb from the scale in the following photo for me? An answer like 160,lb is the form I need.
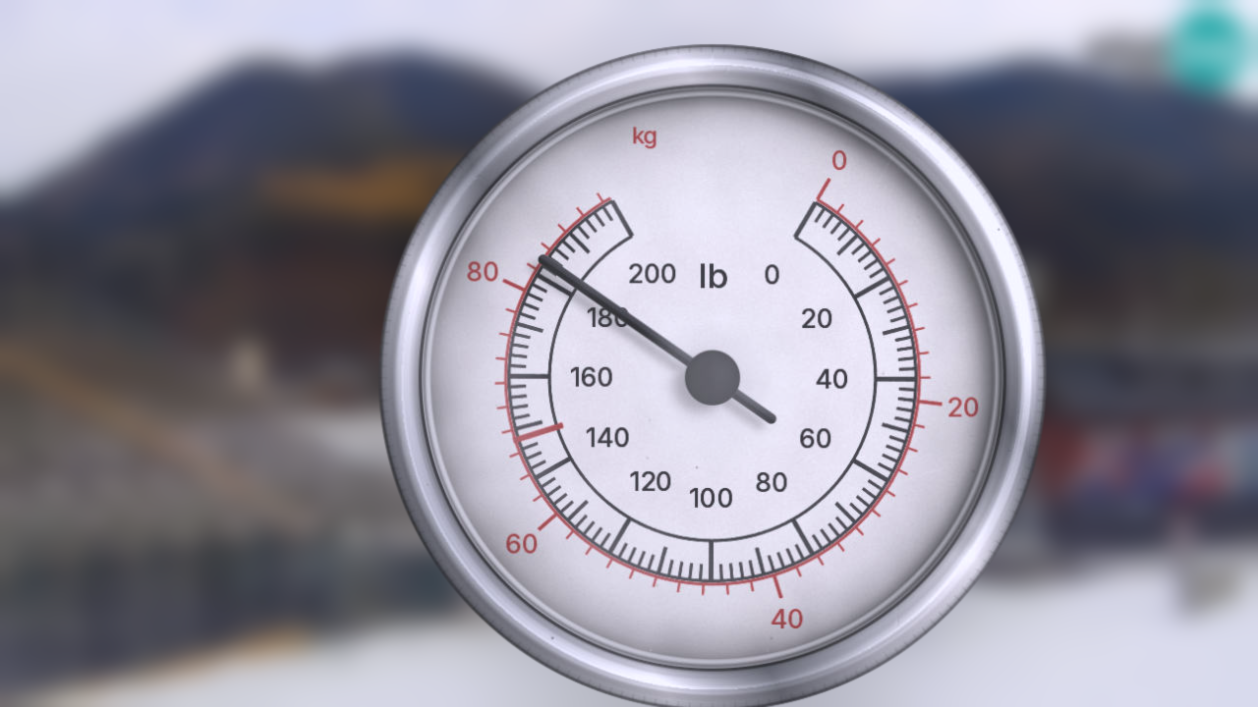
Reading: 183,lb
